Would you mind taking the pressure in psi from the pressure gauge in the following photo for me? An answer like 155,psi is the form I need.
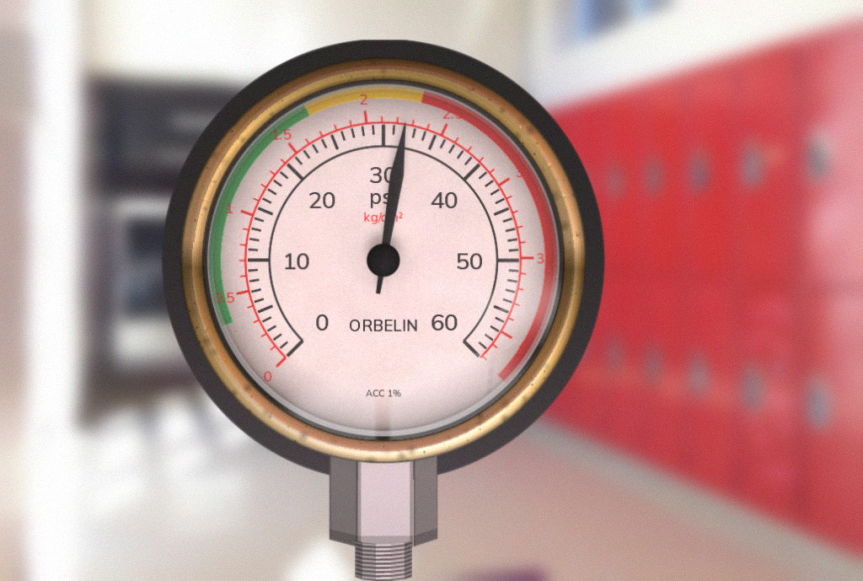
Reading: 32,psi
